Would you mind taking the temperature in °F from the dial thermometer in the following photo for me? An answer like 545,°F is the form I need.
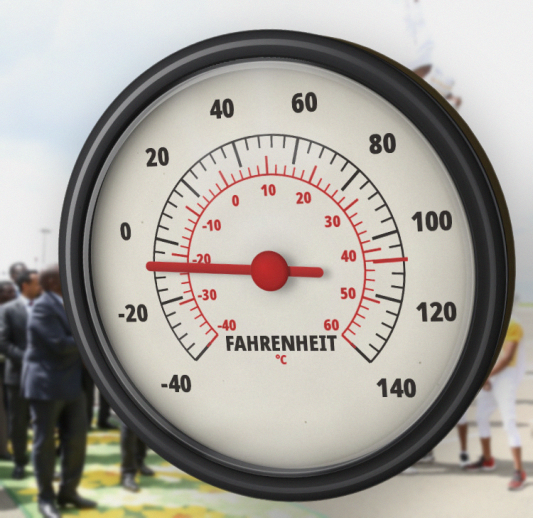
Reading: -8,°F
